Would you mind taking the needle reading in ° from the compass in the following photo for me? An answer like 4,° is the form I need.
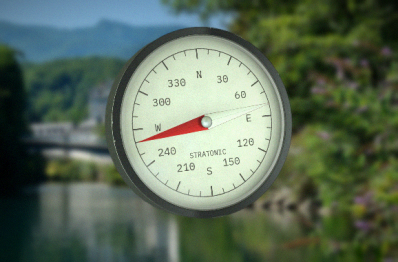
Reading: 260,°
